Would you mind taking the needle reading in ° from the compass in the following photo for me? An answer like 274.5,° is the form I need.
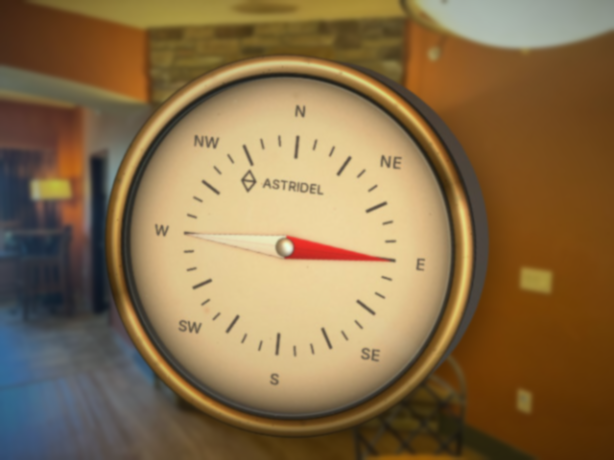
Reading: 90,°
